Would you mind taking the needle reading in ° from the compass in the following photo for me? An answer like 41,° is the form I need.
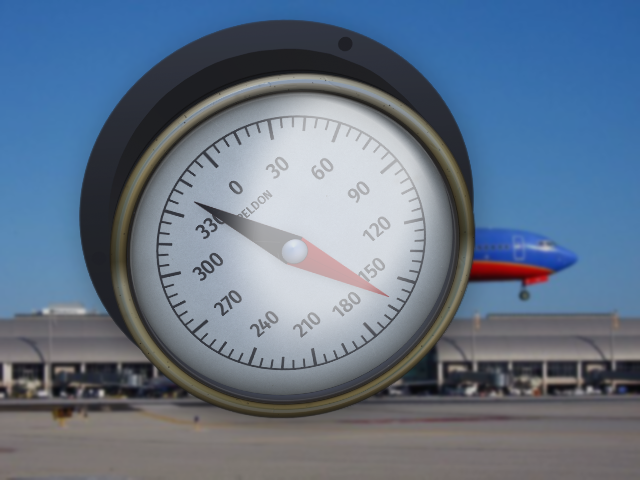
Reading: 160,°
